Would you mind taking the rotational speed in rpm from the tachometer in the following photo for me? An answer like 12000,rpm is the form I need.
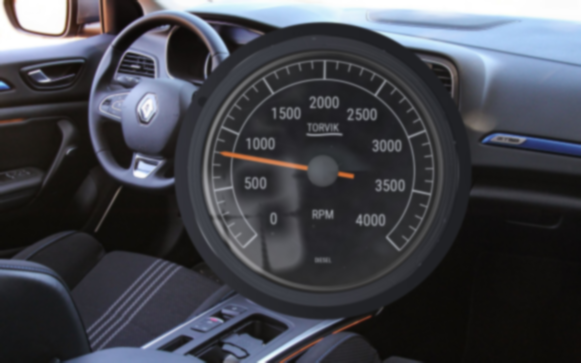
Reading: 800,rpm
